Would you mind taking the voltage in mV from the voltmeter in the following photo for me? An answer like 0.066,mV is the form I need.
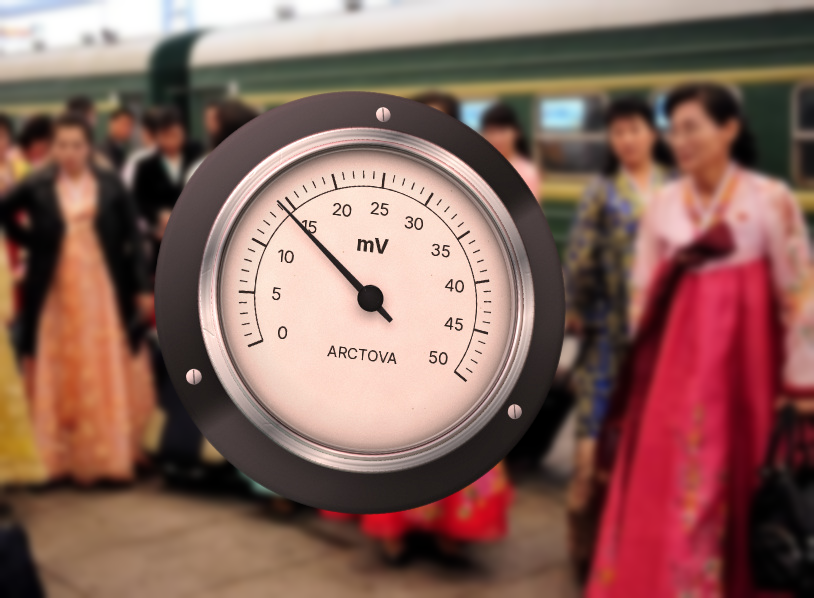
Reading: 14,mV
